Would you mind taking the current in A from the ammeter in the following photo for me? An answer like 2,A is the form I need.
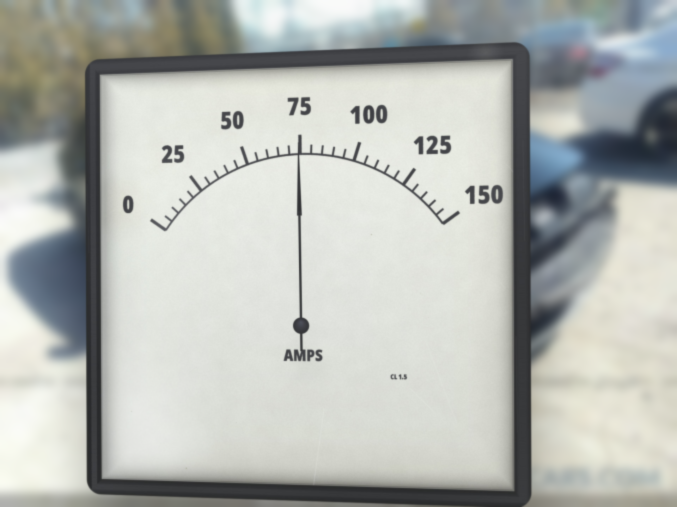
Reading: 75,A
